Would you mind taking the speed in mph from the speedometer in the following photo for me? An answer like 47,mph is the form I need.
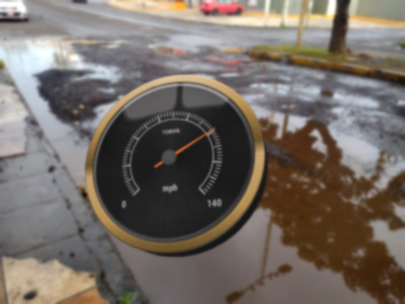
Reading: 100,mph
